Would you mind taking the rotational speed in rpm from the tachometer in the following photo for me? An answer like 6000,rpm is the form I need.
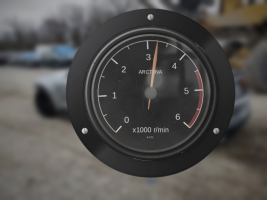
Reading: 3250,rpm
